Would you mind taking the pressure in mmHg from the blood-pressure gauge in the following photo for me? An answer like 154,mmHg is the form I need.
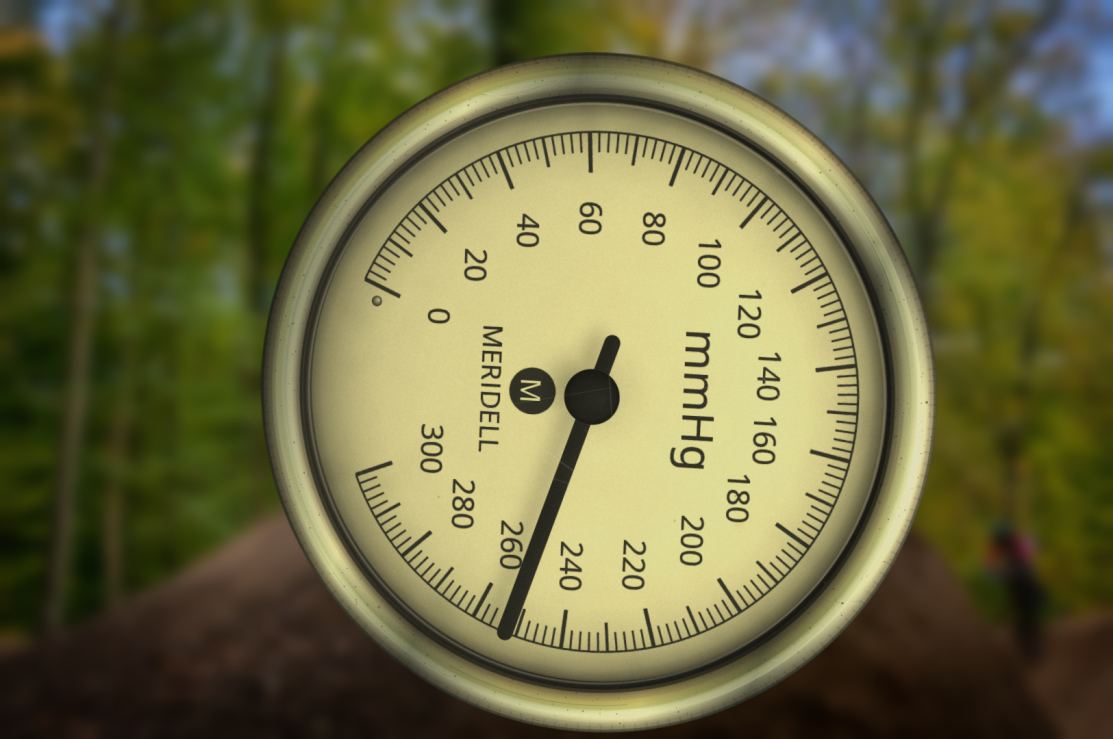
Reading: 252,mmHg
